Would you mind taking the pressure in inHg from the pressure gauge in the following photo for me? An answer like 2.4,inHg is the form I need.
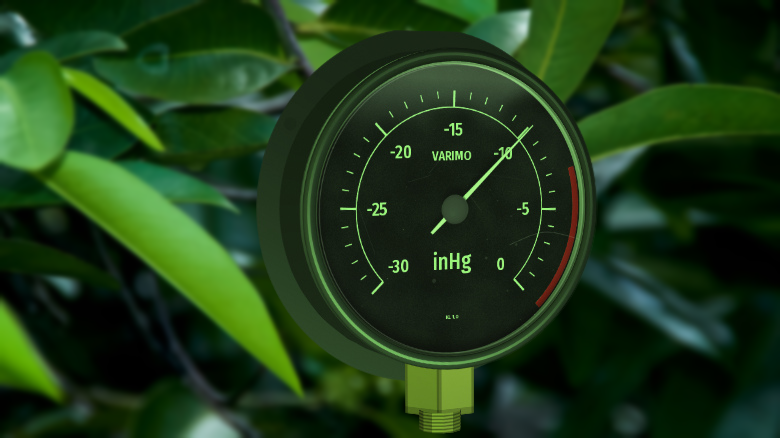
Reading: -10,inHg
